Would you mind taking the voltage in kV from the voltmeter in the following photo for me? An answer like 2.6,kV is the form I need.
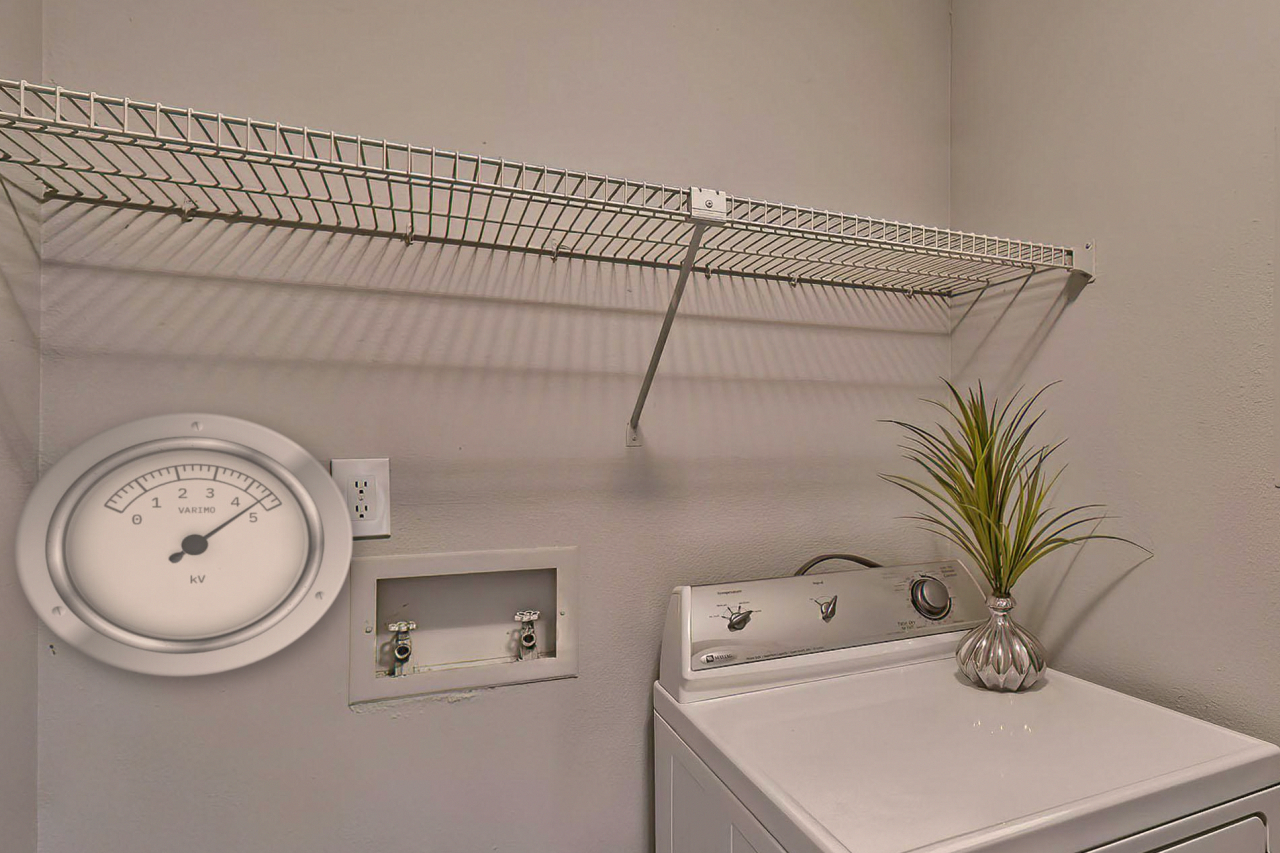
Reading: 4.6,kV
